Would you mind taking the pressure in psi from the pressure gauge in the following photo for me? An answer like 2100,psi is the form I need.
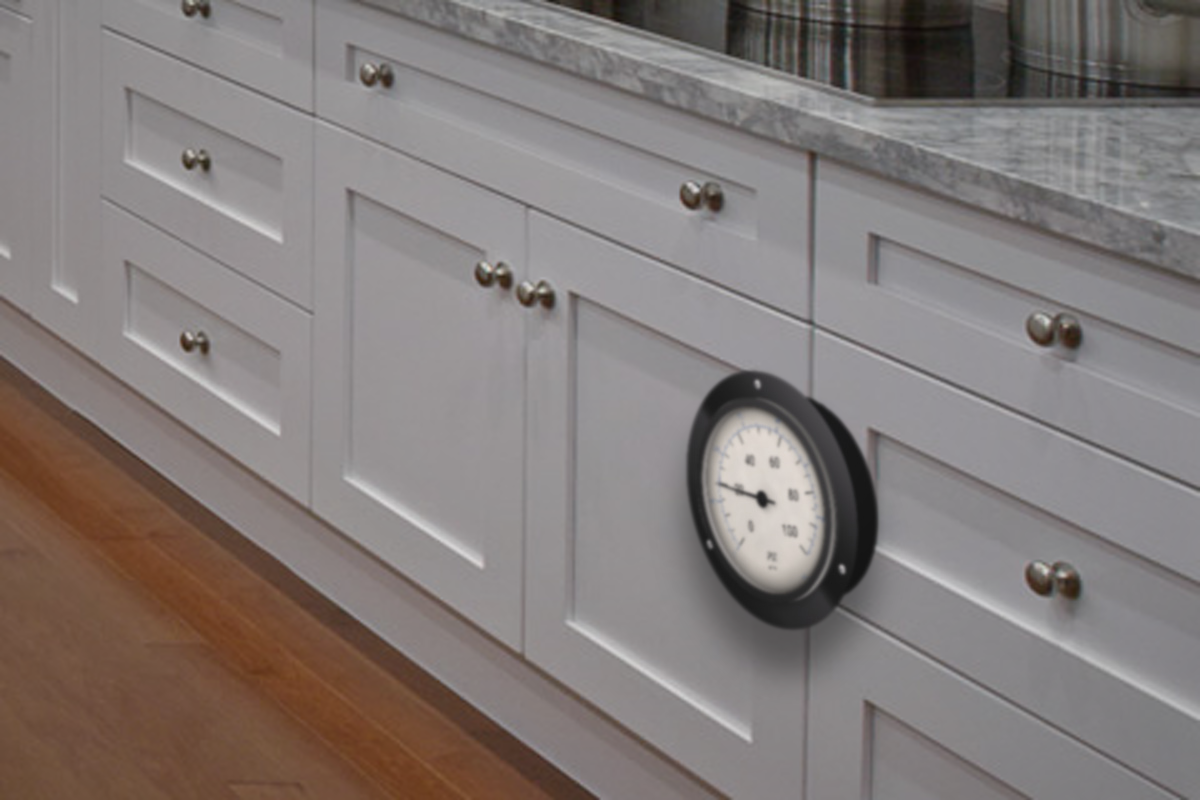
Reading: 20,psi
